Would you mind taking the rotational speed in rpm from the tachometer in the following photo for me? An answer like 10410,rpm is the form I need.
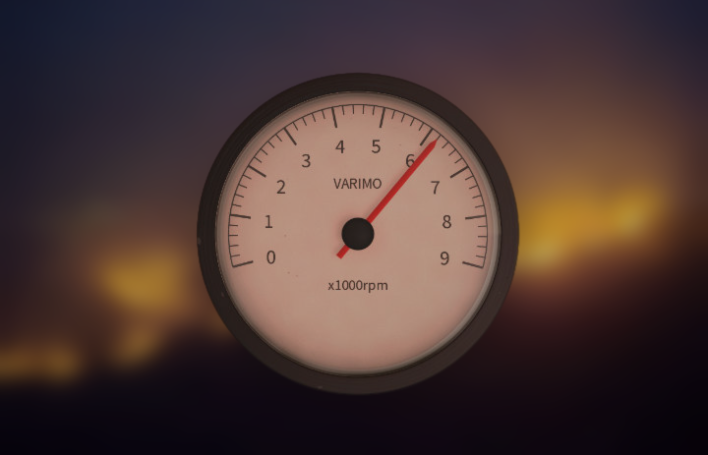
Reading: 6200,rpm
